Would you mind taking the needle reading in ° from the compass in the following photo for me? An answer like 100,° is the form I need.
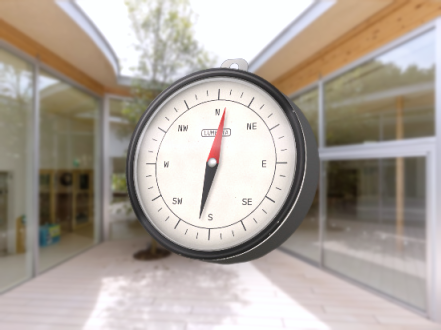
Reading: 10,°
